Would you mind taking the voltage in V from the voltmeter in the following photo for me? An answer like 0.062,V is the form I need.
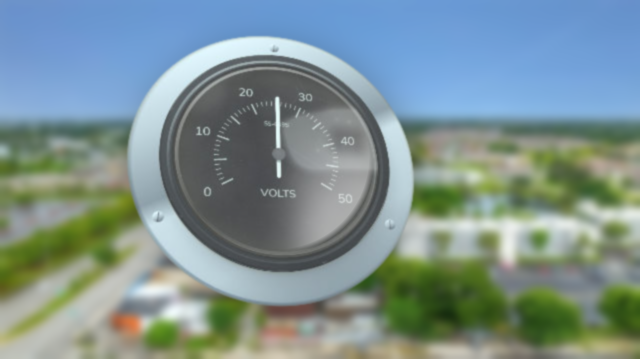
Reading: 25,V
